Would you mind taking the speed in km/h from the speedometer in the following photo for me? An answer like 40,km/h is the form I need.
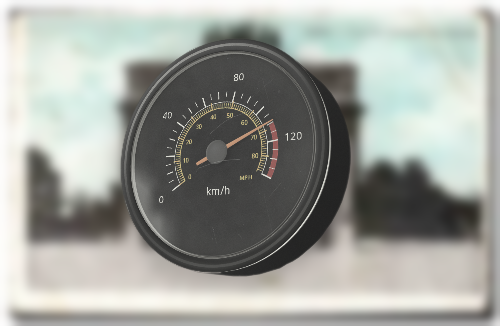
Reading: 110,km/h
